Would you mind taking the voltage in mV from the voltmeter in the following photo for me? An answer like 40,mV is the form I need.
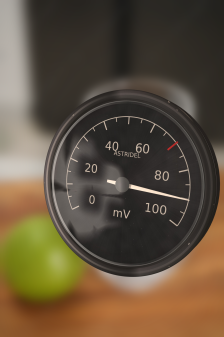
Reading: 90,mV
